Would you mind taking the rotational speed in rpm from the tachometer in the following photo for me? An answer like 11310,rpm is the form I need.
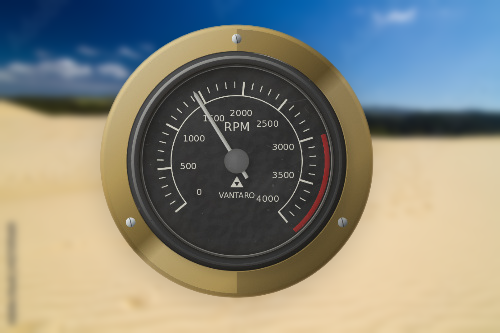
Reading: 1450,rpm
